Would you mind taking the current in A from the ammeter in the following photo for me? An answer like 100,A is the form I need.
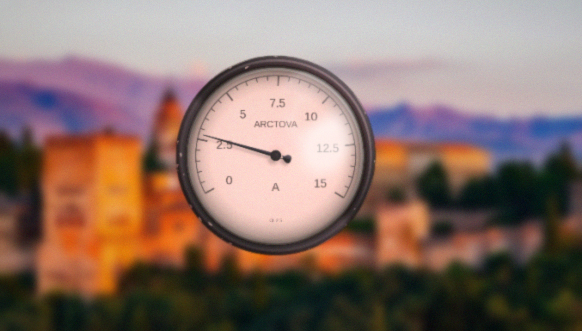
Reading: 2.75,A
